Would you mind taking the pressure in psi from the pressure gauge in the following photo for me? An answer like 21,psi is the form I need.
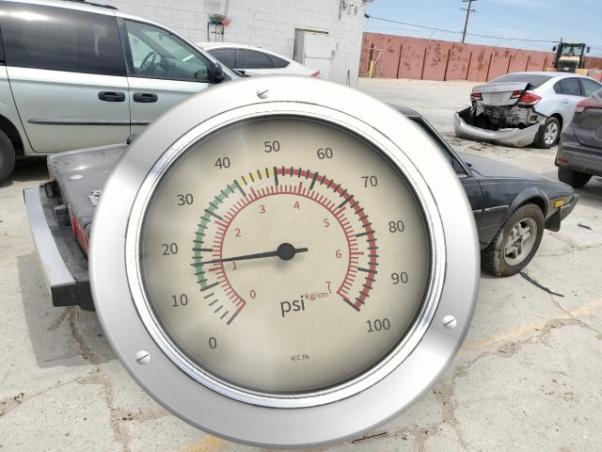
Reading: 16,psi
